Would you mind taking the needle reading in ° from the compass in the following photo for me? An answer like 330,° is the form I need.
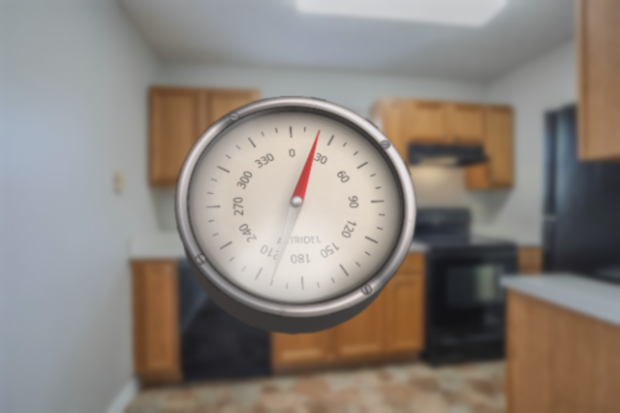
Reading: 20,°
